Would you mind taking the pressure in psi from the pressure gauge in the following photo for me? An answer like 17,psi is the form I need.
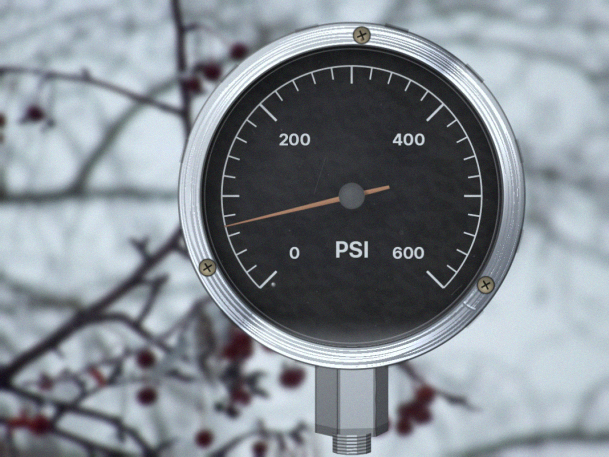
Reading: 70,psi
